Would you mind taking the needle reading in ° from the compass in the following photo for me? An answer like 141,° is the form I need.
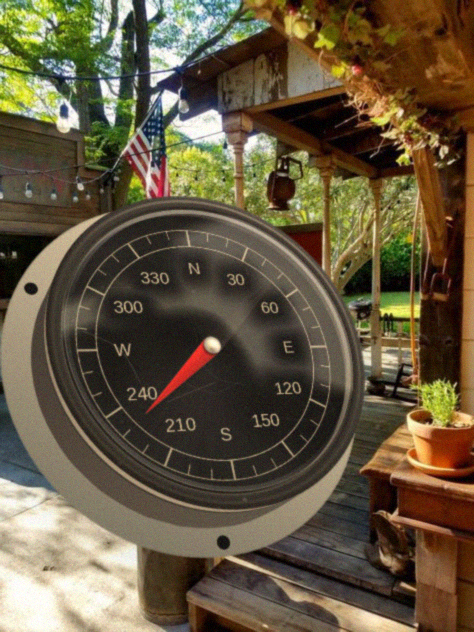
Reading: 230,°
